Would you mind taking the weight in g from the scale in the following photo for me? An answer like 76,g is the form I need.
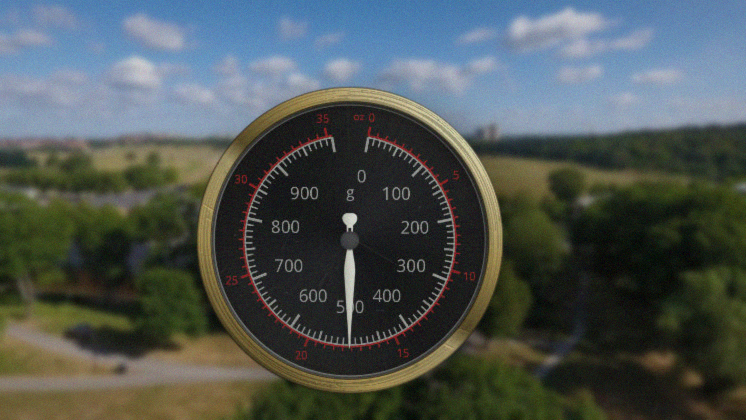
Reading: 500,g
